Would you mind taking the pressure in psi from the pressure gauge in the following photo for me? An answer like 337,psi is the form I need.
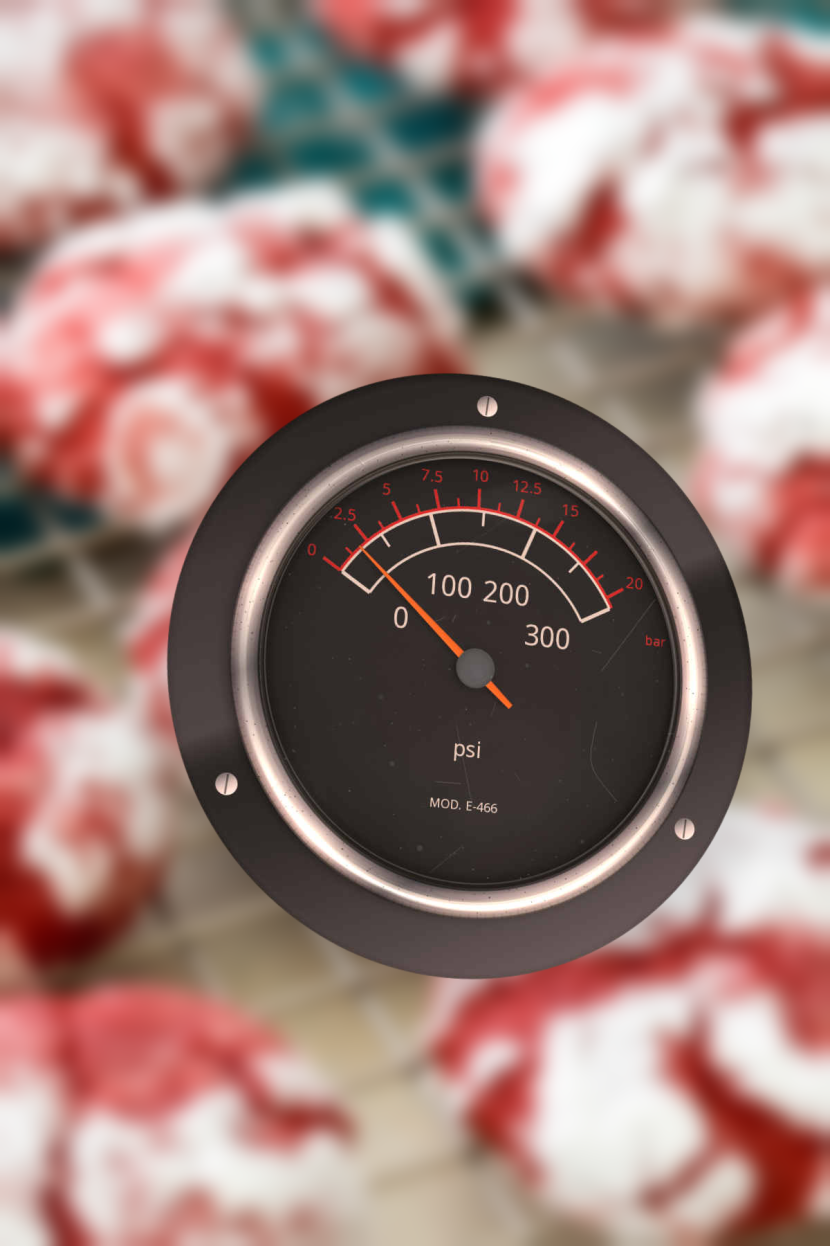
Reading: 25,psi
